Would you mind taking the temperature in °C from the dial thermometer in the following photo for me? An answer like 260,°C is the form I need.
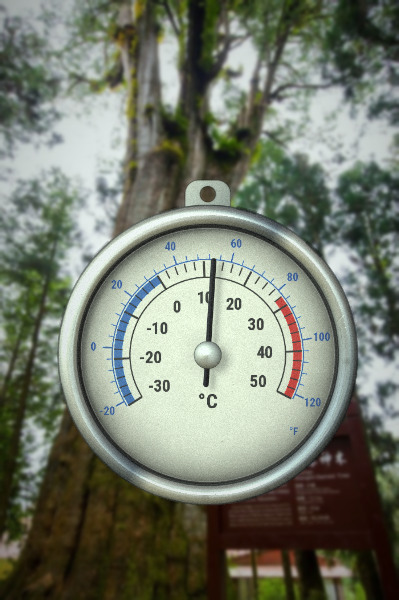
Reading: 12,°C
